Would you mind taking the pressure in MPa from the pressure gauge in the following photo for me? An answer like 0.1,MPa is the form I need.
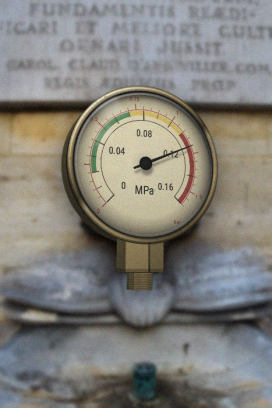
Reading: 0.12,MPa
